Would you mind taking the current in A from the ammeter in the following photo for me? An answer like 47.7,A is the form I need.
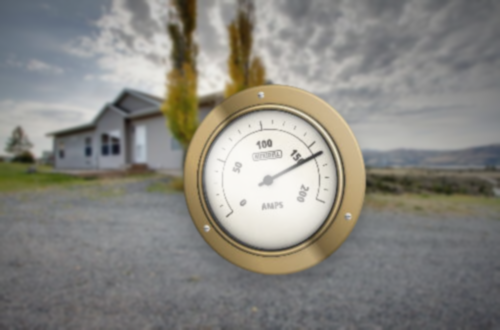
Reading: 160,A
